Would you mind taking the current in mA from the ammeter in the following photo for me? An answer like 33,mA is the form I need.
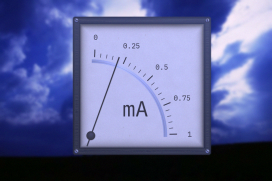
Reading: 0.2,mA
